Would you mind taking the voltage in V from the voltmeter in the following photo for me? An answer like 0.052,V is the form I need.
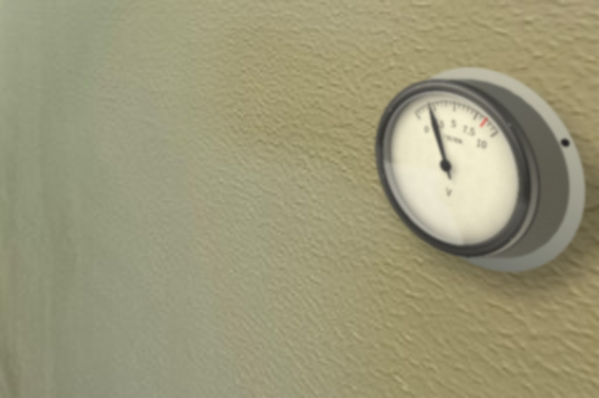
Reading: 2.5,V
